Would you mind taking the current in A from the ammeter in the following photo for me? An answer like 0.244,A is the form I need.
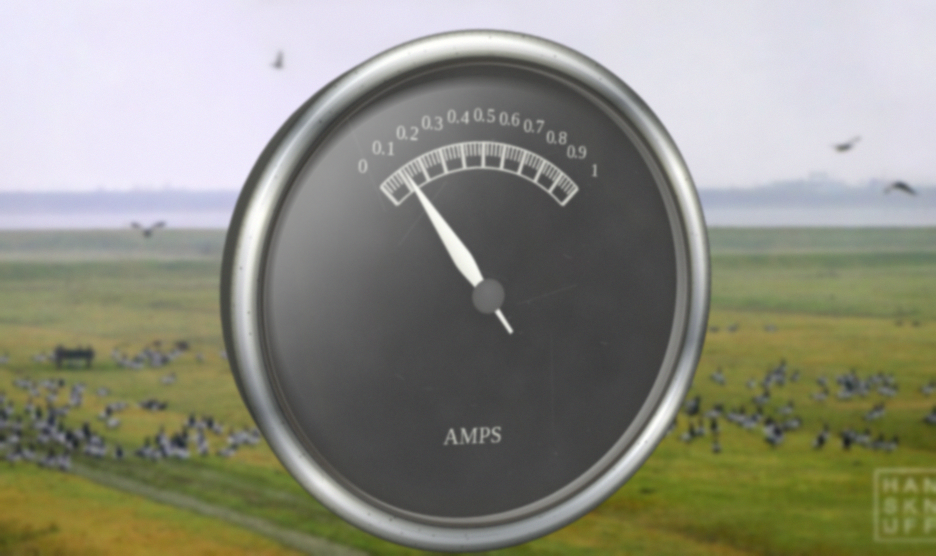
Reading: 0.1,A
